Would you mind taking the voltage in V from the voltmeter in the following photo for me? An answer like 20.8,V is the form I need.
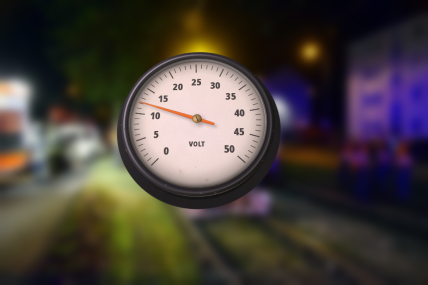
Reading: 12,V
